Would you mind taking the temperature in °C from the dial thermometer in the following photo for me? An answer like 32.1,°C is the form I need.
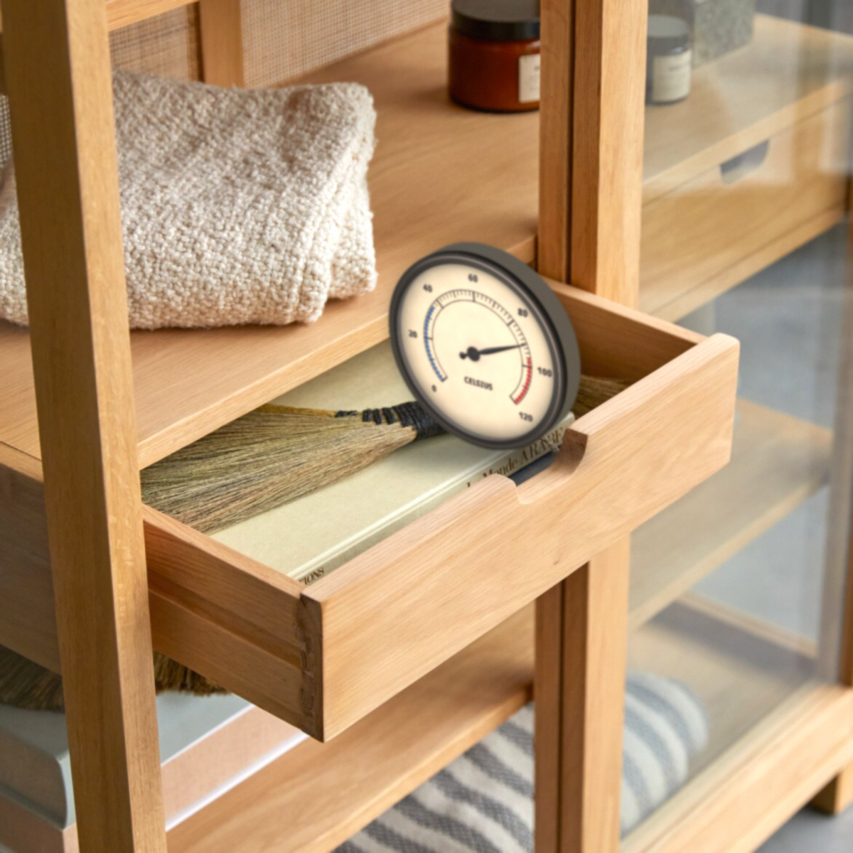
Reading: 90,°C
